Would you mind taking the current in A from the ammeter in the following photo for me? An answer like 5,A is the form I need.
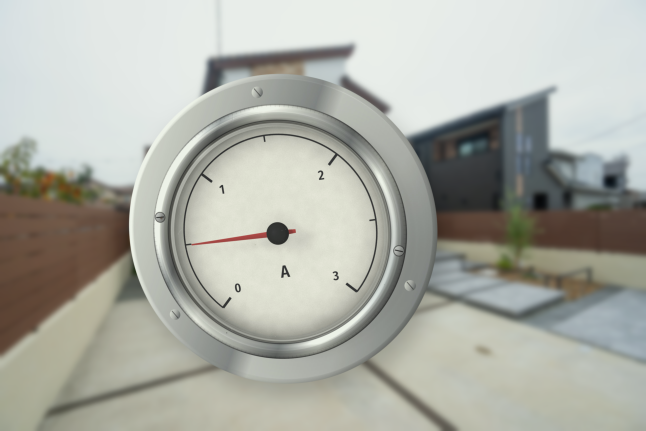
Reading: 0.5,A
